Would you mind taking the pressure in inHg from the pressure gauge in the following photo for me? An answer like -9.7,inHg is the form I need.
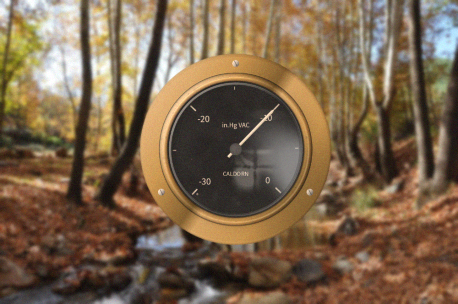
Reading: -10,inHg
